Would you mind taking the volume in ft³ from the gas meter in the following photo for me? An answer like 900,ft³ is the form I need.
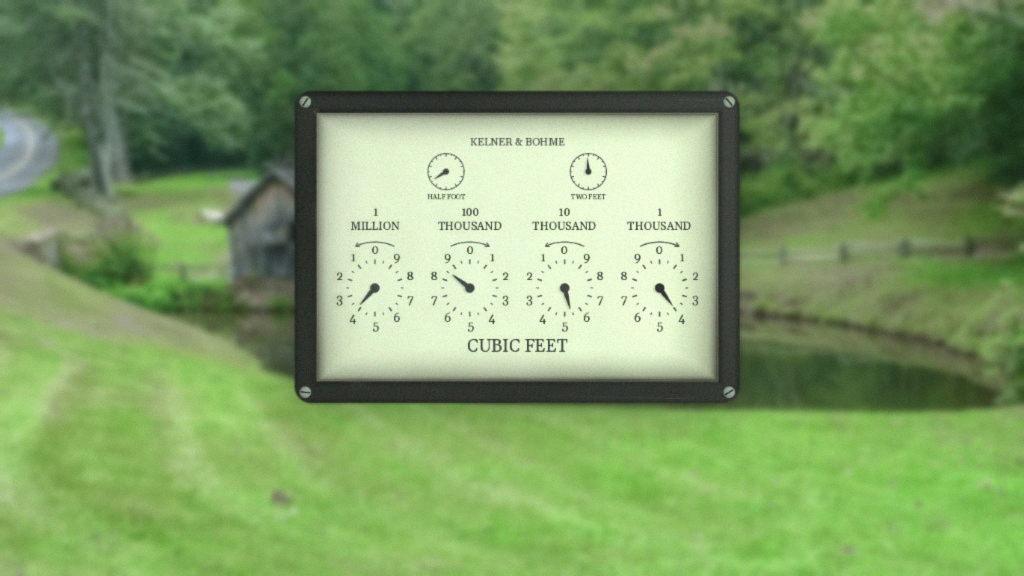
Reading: 385400,ft³
